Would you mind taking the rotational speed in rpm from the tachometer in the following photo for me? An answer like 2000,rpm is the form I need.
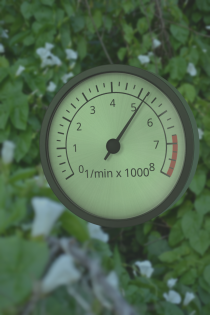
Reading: 5250,rpm
